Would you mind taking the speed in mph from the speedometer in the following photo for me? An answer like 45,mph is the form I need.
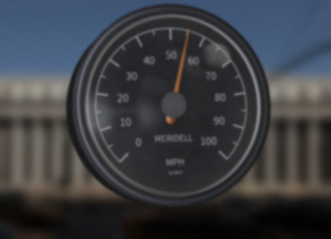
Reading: 55,mph
